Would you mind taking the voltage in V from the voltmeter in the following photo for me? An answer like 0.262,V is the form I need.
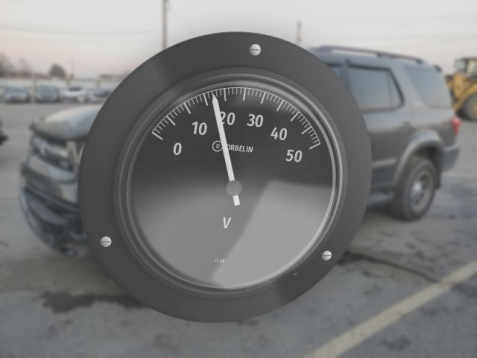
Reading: 17,V
